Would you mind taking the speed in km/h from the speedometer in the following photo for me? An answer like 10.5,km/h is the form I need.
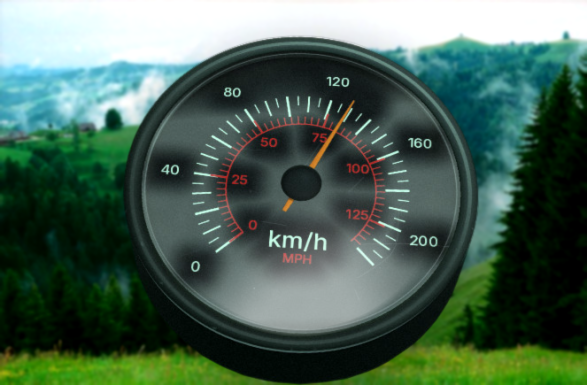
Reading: 130,km/h
